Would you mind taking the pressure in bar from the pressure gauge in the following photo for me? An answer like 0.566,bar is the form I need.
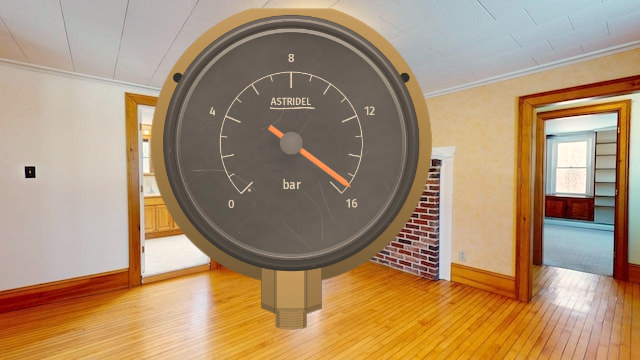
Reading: 15.5,bar
